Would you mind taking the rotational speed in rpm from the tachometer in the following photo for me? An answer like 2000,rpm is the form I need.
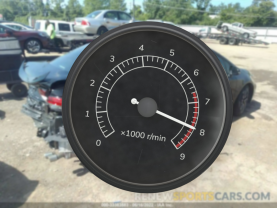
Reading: 8000,rpm
